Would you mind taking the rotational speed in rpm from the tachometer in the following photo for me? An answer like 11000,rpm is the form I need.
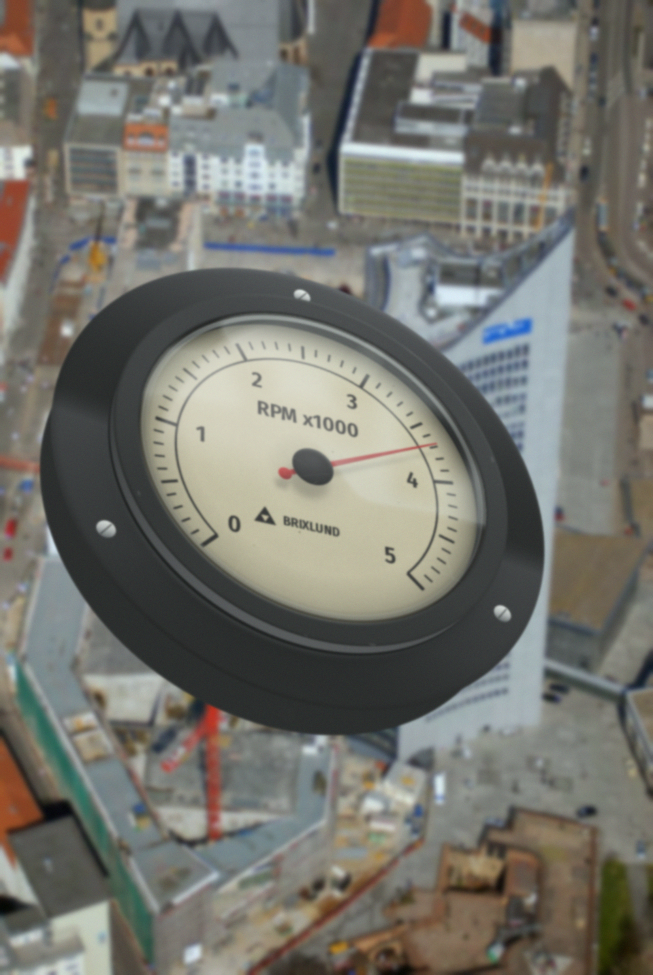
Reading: 3700,rpm
